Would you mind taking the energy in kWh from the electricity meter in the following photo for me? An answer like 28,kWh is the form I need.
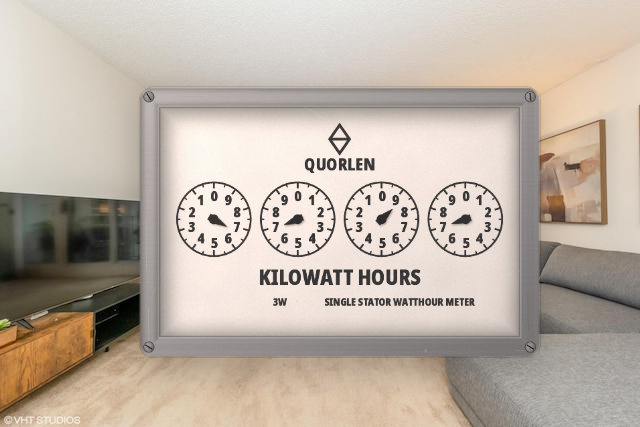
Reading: 6687,kWh
